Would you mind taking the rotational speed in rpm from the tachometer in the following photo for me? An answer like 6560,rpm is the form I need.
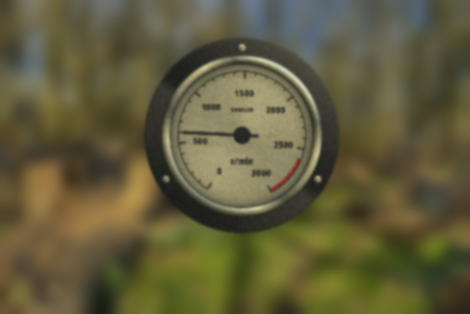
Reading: 600,rpm
